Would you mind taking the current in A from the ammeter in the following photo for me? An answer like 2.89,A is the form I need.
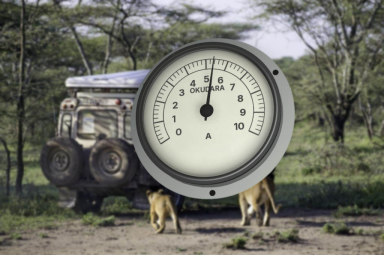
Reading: 5.4,A
